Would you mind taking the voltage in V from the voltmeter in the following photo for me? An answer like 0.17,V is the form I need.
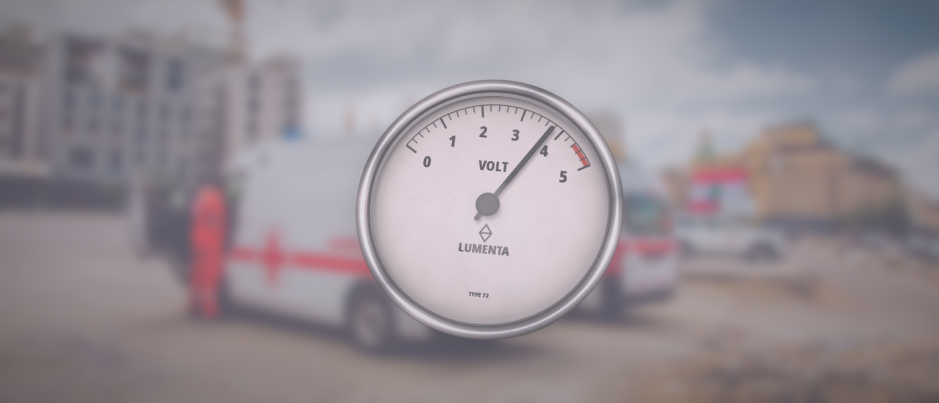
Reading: 3.8,V
